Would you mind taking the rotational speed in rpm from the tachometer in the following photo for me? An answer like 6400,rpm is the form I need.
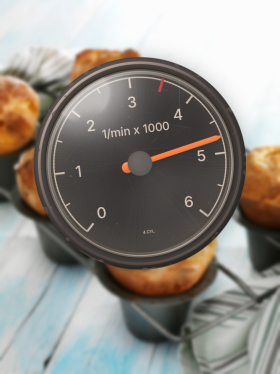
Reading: 4750,rpm
